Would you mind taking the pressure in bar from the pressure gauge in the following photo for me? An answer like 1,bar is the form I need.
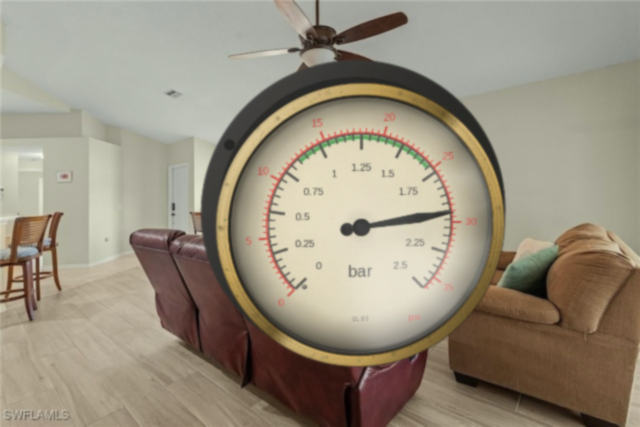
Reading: 2,bar
